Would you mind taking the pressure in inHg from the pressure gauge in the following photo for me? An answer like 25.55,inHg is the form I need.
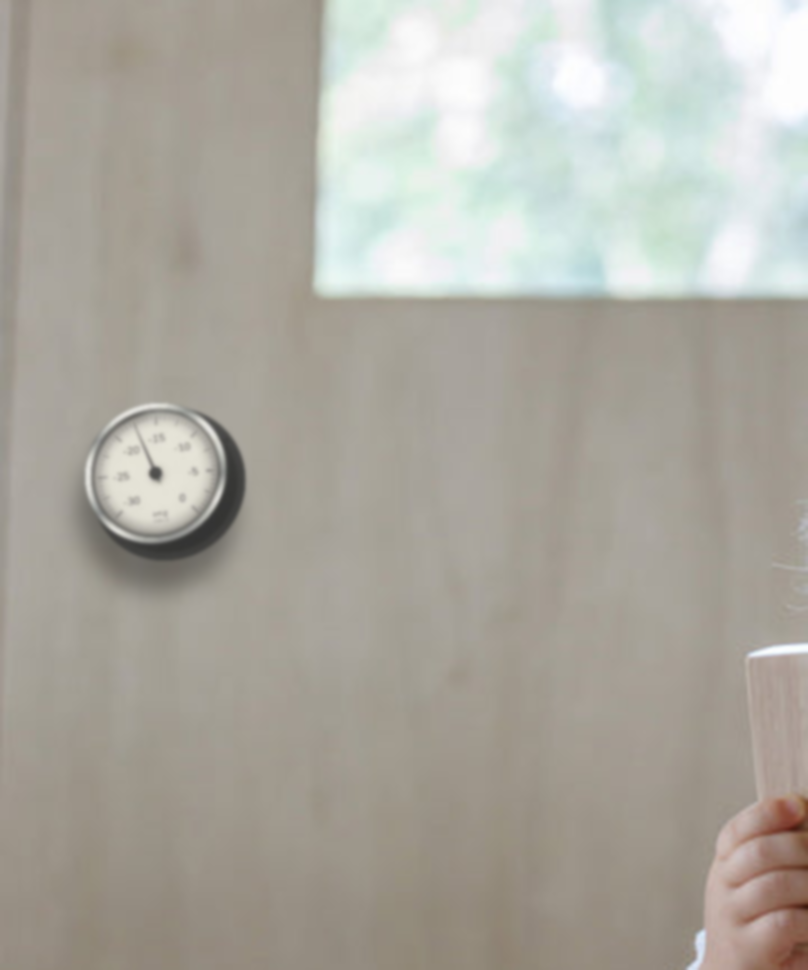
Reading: -17.5,inHg
